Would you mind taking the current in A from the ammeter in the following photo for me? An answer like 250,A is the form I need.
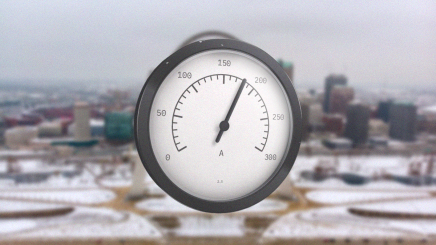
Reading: 180,A
